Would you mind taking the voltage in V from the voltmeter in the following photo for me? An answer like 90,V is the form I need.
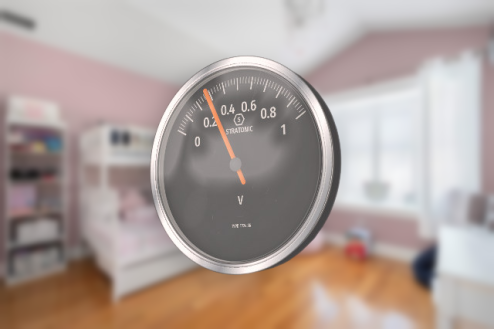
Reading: 0.3,V
